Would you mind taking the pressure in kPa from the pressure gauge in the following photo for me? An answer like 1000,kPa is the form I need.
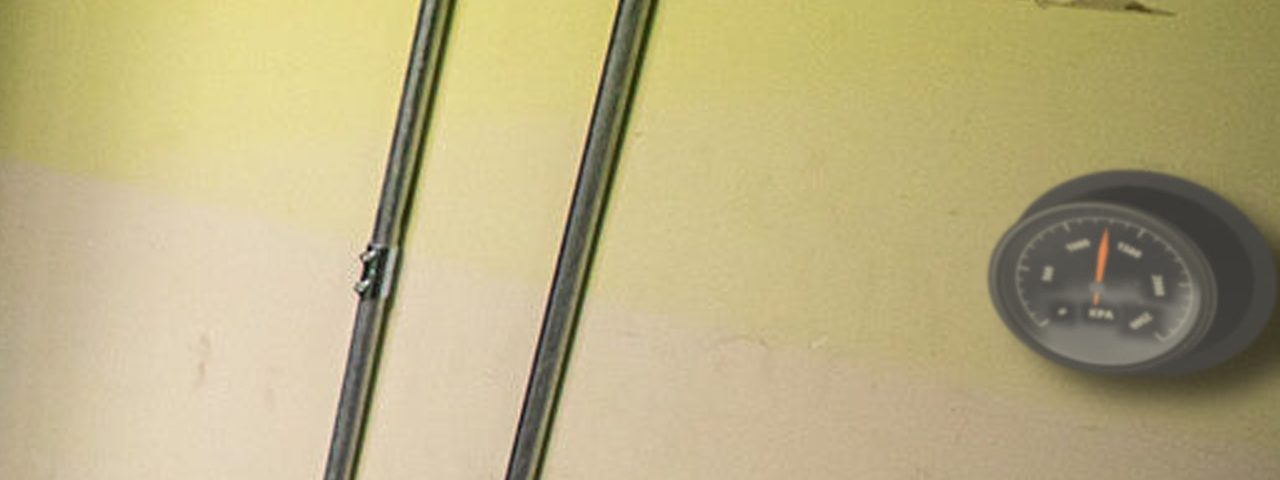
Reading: 1300,kPa
